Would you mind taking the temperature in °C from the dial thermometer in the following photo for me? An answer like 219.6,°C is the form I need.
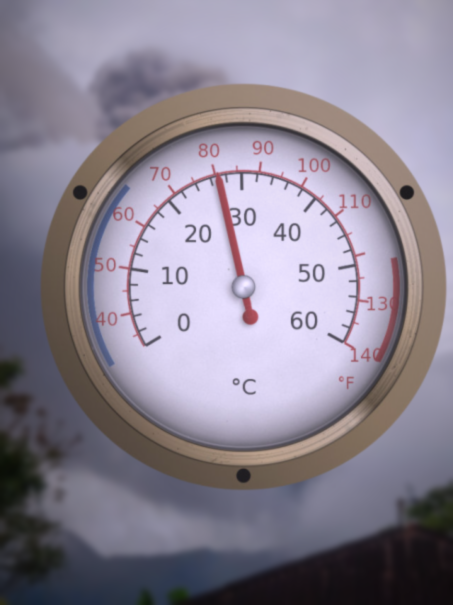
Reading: 27,°C
